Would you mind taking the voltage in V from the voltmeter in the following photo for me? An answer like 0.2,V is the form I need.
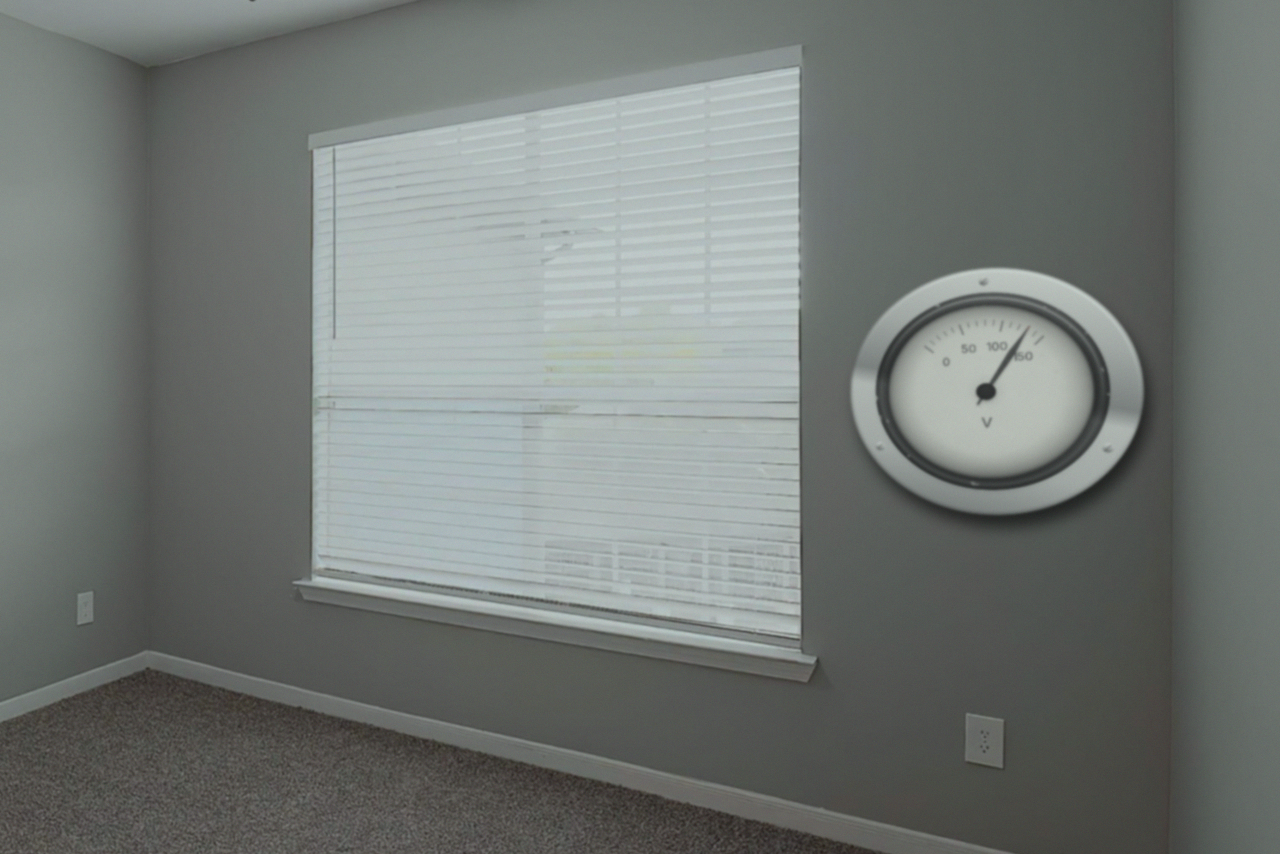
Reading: 130,V
